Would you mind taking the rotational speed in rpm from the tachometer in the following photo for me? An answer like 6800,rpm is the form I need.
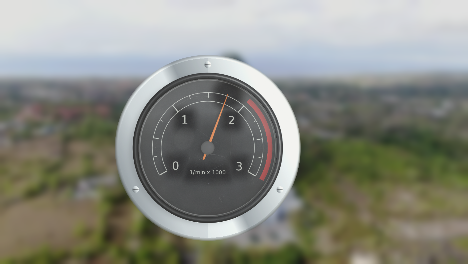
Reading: 1750,rpm
